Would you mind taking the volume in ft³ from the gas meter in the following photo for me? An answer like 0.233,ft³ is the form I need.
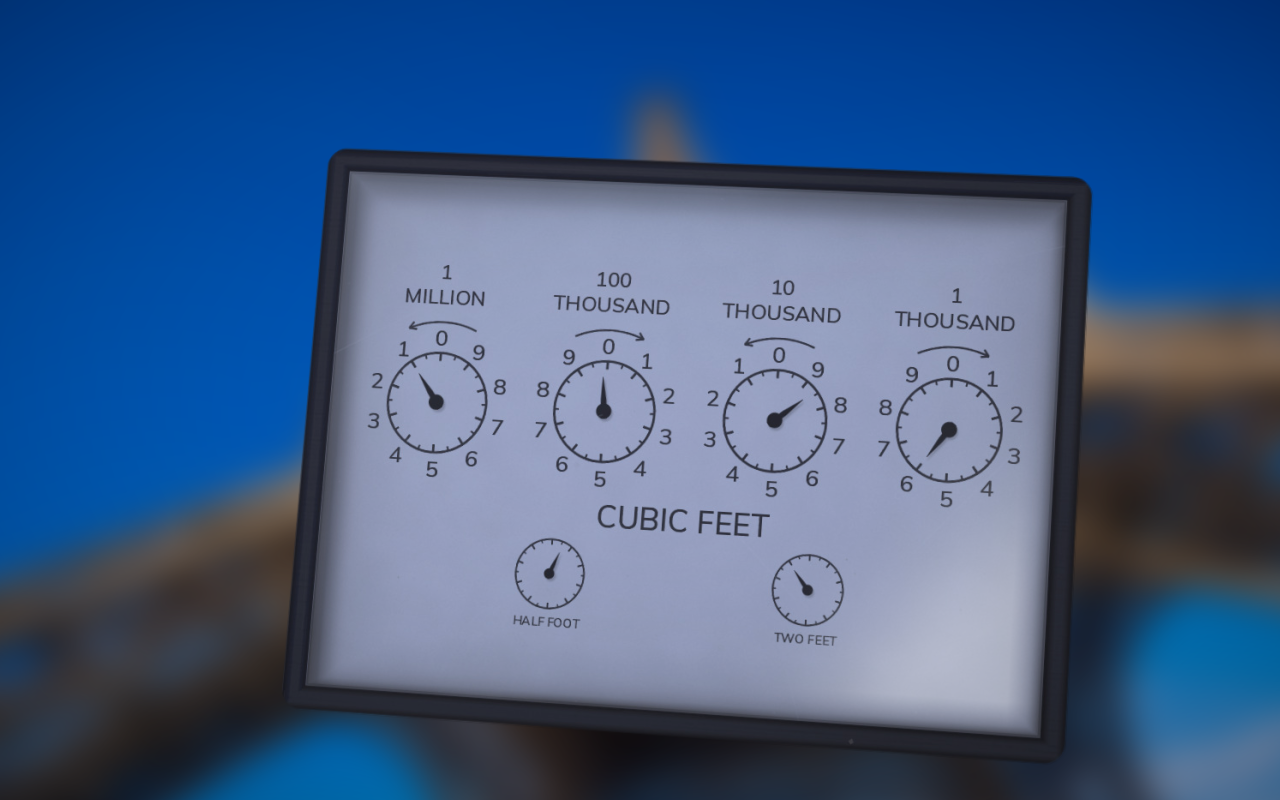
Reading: 98600,ft³
